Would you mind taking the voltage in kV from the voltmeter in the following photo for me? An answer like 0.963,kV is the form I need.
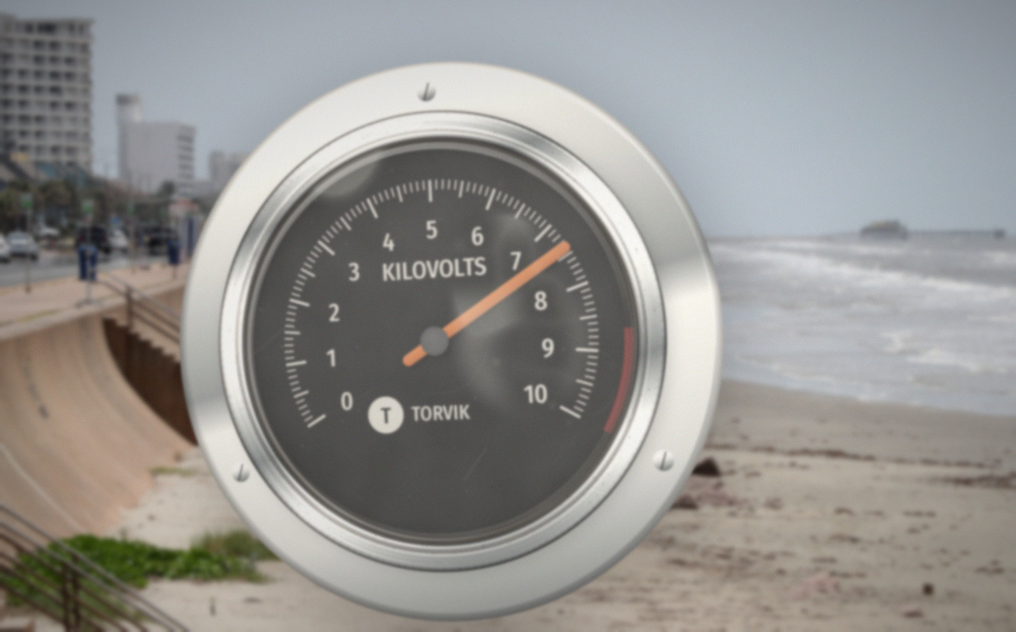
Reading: 7.4,kV
